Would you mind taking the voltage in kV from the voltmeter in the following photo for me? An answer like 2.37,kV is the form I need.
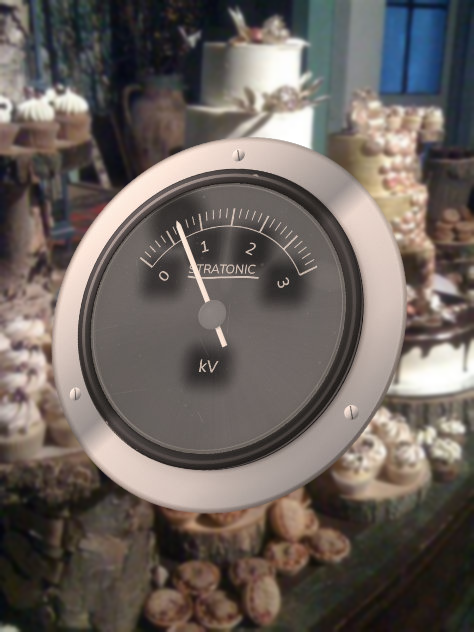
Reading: 0.7,kV
